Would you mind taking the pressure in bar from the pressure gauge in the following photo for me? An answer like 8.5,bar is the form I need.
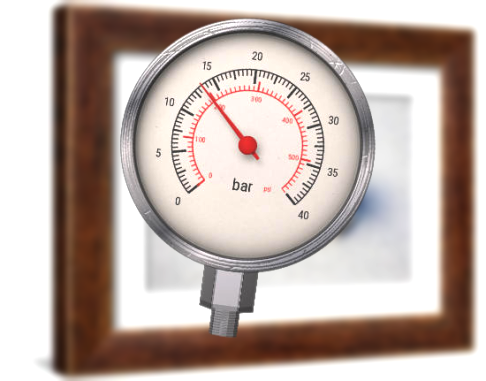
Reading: 13.5,bar
